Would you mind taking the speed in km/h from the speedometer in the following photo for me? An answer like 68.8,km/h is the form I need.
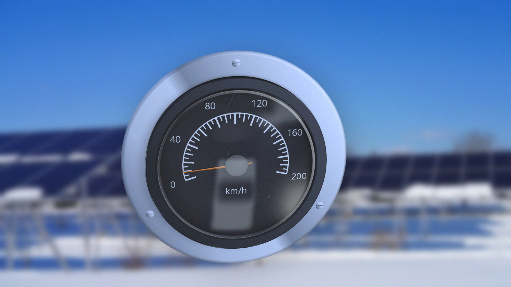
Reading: 10,km/h
